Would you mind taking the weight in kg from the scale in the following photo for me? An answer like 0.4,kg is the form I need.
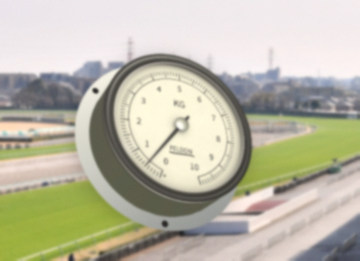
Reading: 0.5,kg
